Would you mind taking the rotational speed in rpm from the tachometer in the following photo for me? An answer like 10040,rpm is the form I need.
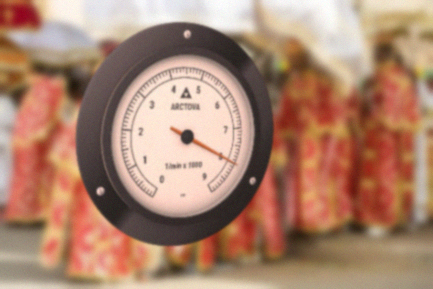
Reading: 8000,rpm
